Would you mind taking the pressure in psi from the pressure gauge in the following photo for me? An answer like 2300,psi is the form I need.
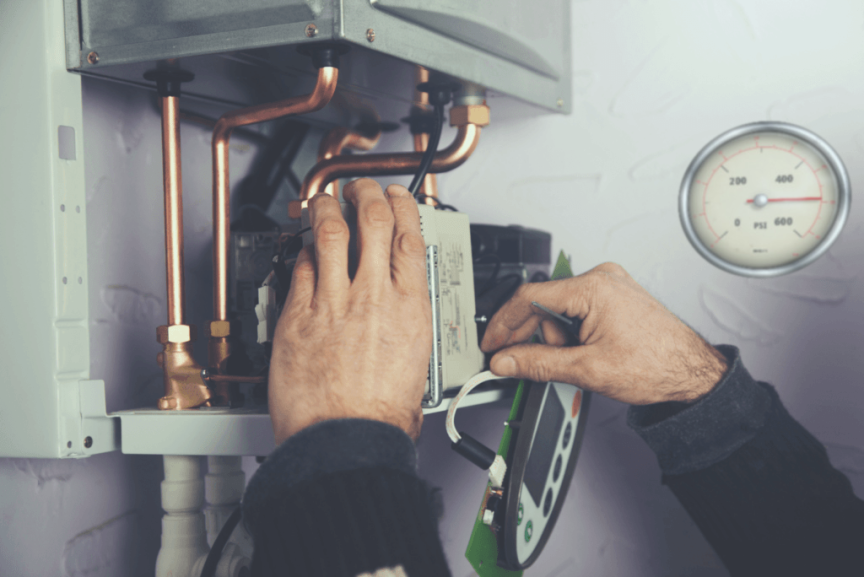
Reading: 500,psi
